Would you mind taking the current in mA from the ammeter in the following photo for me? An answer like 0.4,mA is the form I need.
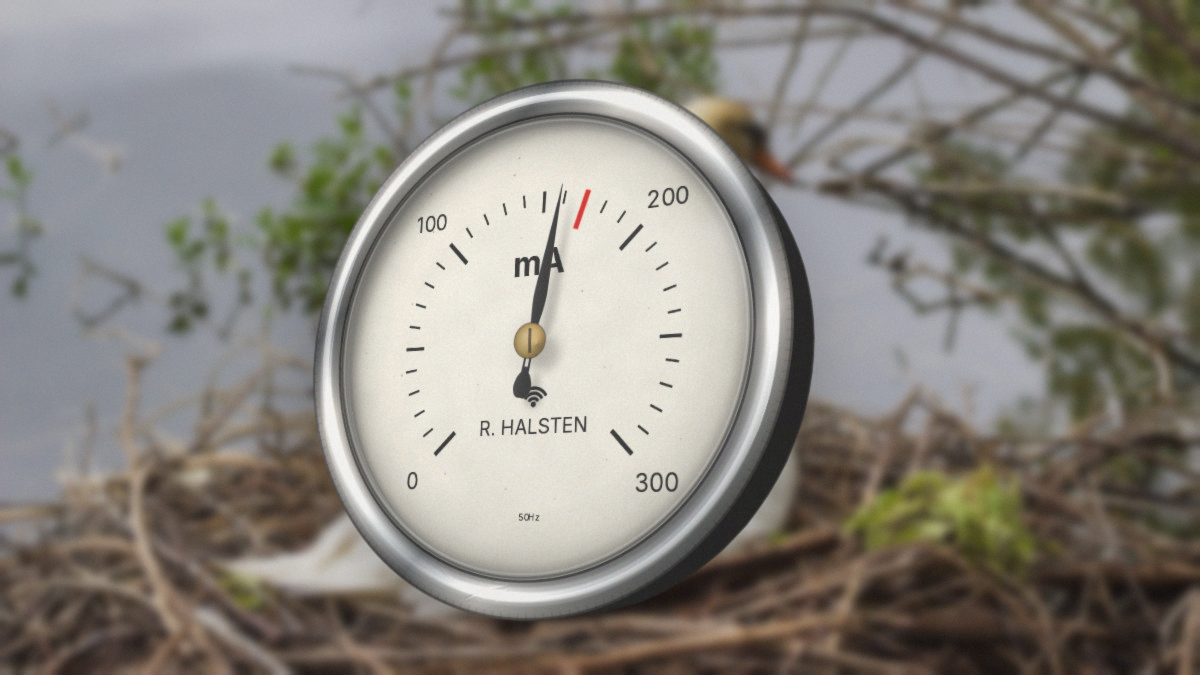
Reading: 160,mA
